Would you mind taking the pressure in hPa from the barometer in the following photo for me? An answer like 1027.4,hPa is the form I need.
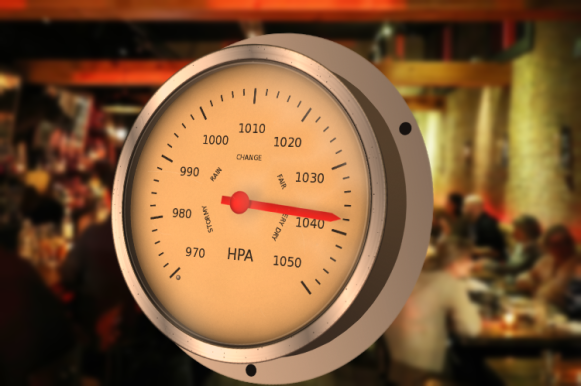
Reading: 1038,hPa
